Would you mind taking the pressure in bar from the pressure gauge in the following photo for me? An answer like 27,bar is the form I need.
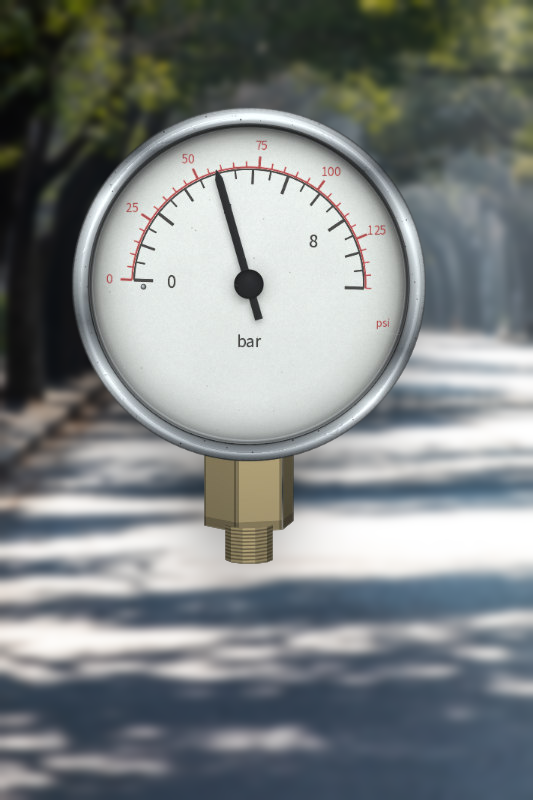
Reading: 4,bar
